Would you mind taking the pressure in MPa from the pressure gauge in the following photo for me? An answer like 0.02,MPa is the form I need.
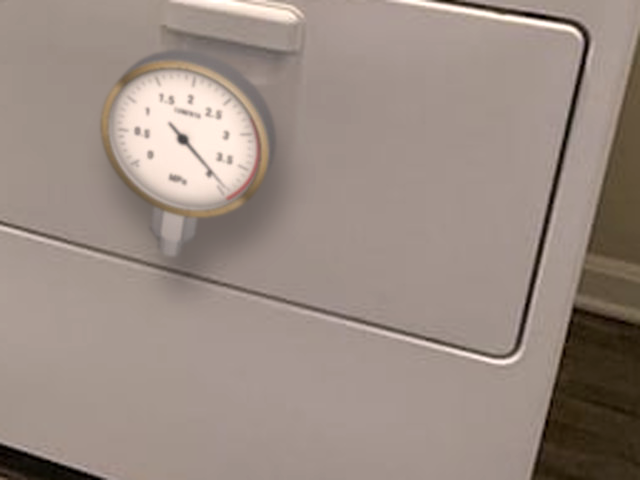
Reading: 3.9,MPa
